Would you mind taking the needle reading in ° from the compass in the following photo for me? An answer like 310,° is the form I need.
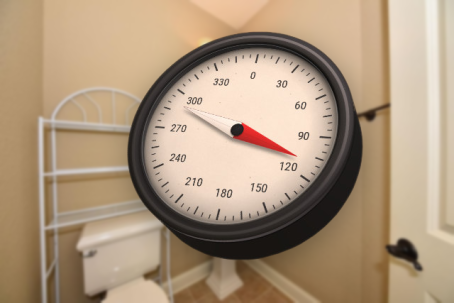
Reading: 110,°
